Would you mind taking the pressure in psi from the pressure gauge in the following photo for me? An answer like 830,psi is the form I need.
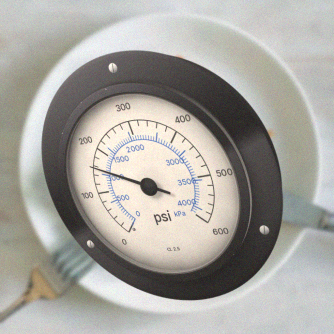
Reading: 160,psi
